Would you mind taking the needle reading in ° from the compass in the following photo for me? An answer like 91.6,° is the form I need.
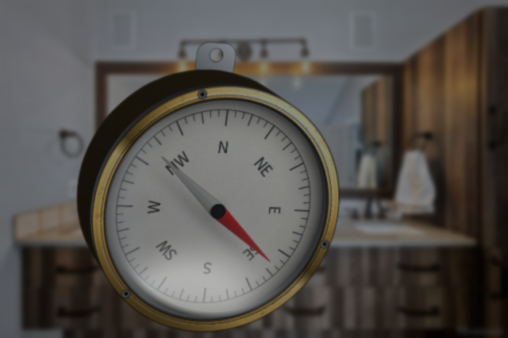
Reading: 130,°
